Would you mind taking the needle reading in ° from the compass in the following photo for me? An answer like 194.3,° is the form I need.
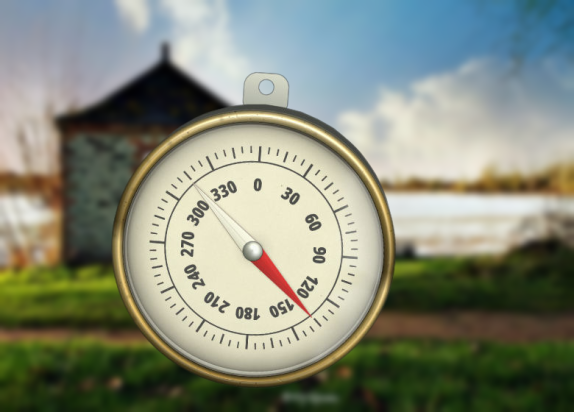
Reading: 135,°
